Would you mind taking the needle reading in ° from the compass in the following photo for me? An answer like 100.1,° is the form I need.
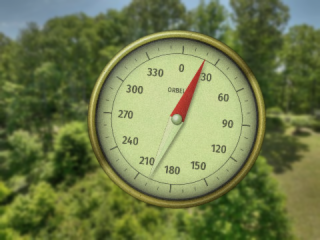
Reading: 20,°
